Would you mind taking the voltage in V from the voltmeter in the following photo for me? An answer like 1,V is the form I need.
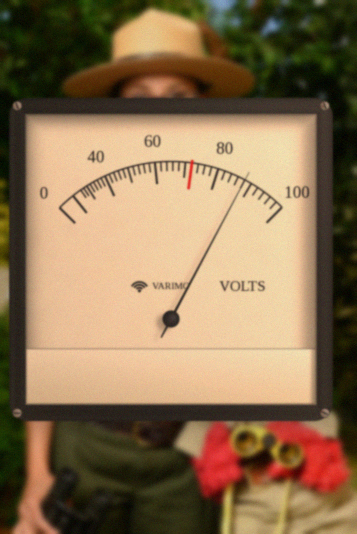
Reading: 88,V
